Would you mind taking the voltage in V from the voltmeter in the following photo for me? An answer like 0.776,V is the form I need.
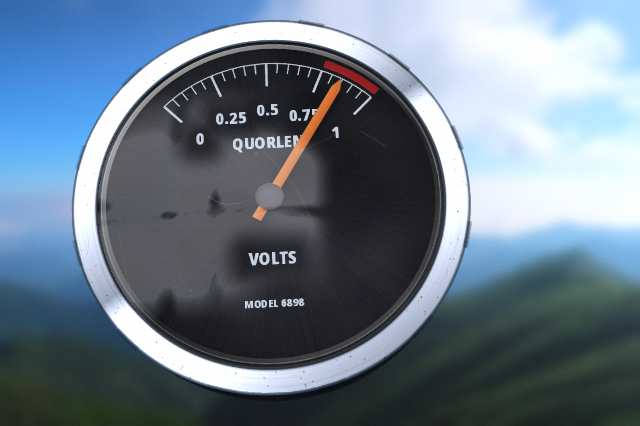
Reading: 0.85,V
